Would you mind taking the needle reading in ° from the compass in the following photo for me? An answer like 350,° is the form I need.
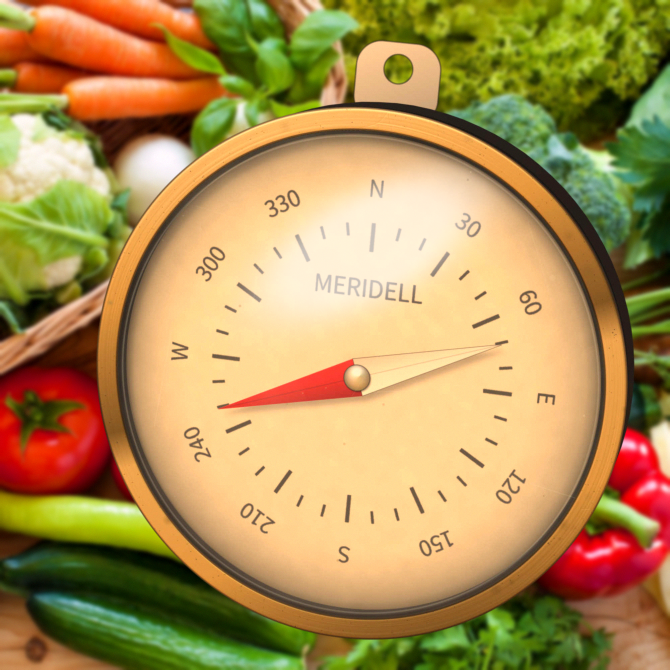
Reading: 250,°
